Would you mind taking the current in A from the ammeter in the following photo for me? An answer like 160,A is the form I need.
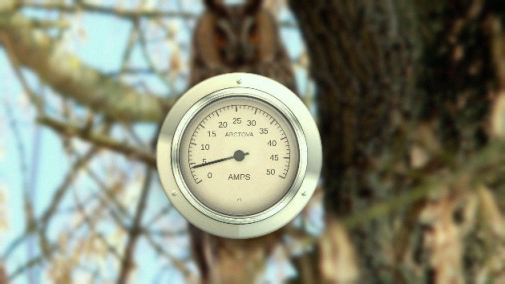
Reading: 4,A
